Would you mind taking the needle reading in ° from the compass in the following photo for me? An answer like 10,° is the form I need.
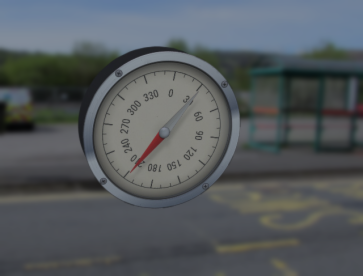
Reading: 210,°
